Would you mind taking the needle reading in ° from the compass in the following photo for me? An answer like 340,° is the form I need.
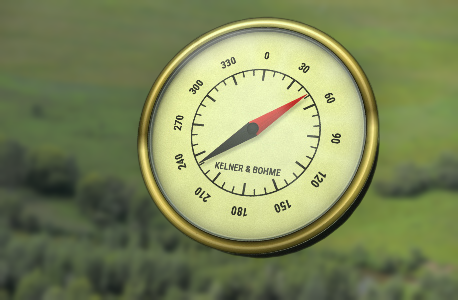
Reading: 50,°
